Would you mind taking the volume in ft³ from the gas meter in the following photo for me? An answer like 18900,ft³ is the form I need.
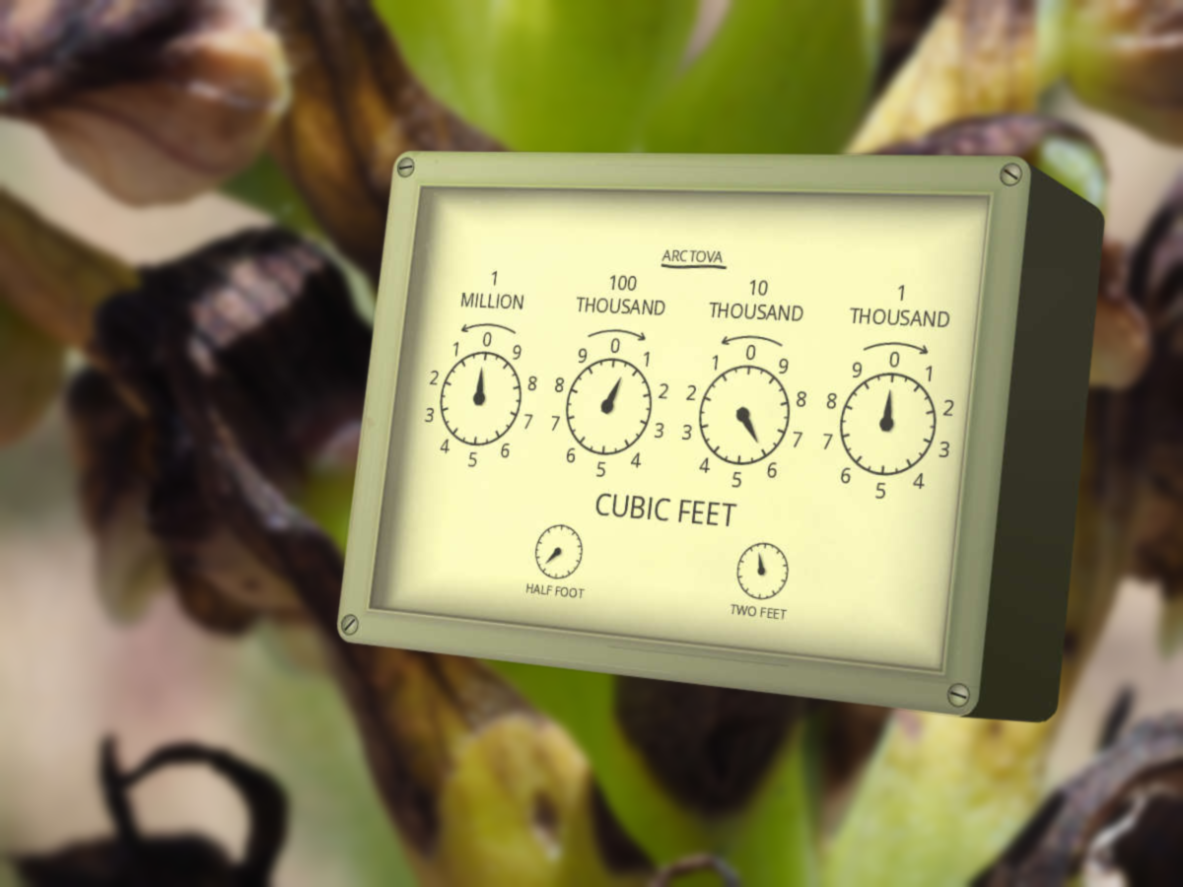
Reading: 6000,ft³
